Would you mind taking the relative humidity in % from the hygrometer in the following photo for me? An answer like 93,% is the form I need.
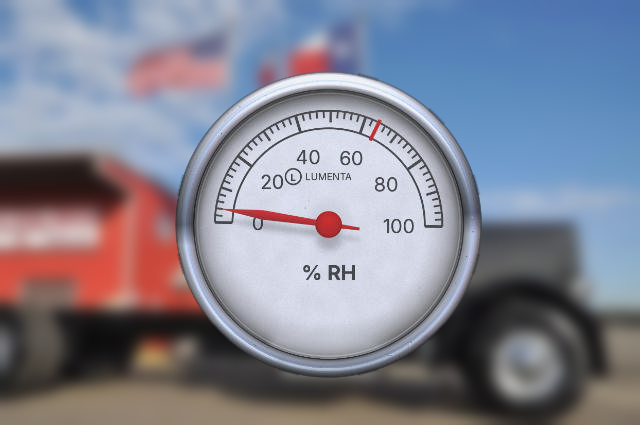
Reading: 4,%
